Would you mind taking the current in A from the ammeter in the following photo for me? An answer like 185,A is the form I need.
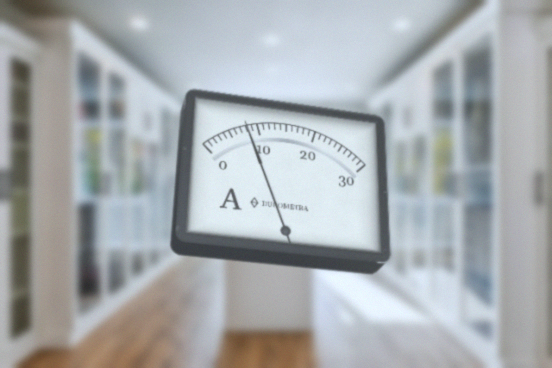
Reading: 8,A
